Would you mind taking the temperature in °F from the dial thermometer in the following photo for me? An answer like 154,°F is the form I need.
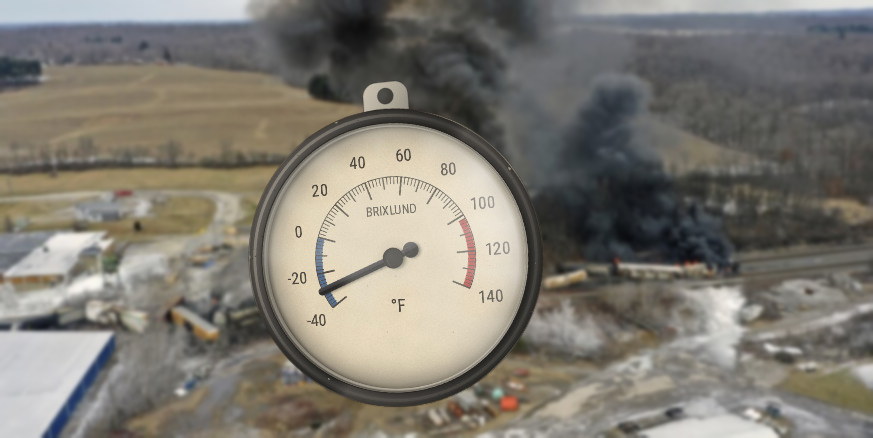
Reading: -30,°F
